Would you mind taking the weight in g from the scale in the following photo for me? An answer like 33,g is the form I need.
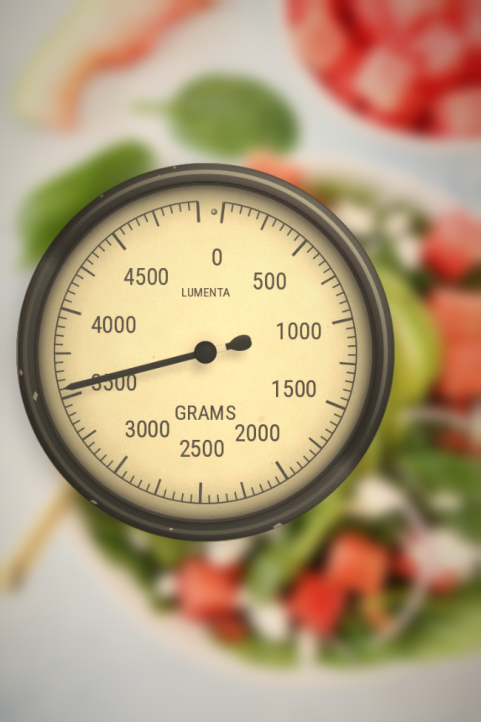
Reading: 3550,g
